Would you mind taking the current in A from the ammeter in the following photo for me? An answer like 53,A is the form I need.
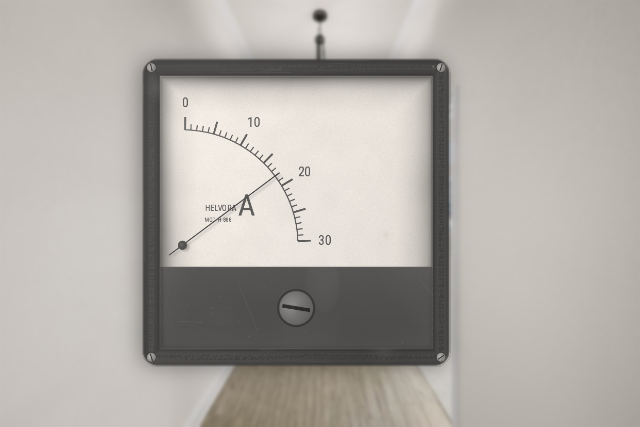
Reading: 18,A
